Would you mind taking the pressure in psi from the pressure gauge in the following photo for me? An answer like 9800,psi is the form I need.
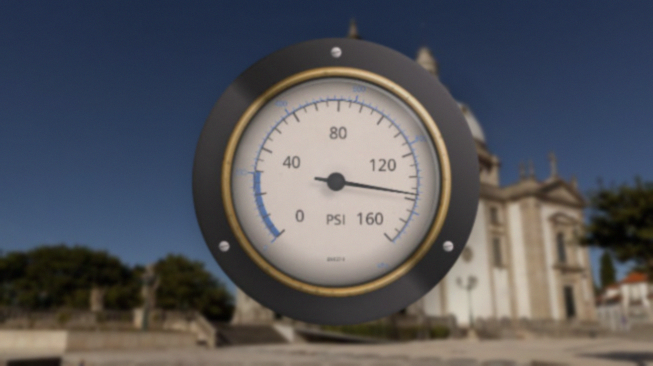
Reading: 137.5,psi
